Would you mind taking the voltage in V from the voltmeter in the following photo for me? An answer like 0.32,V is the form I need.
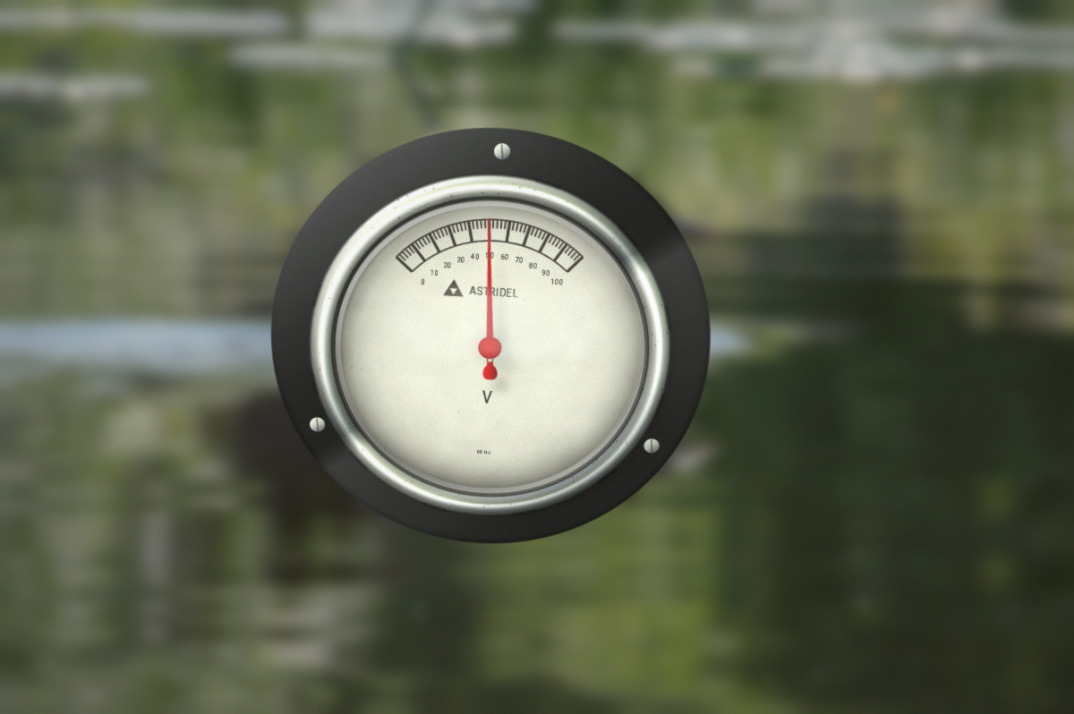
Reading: 50,V
